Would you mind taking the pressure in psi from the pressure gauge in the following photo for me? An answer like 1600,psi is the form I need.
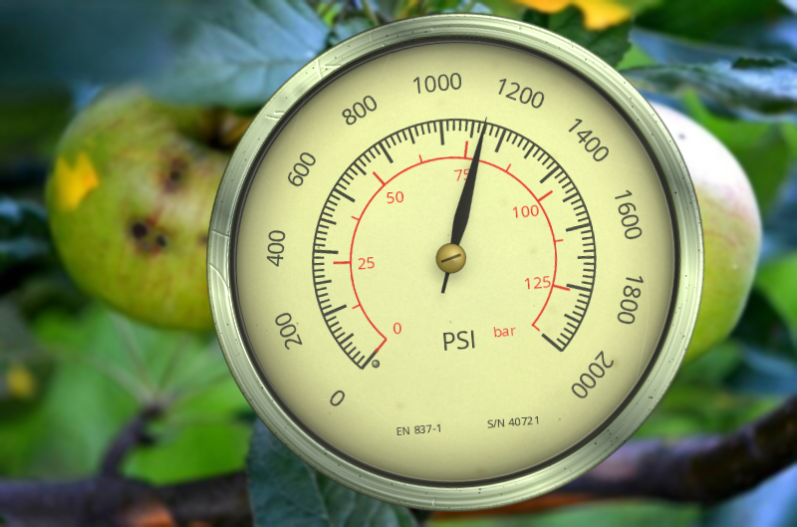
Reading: 1140,psi
